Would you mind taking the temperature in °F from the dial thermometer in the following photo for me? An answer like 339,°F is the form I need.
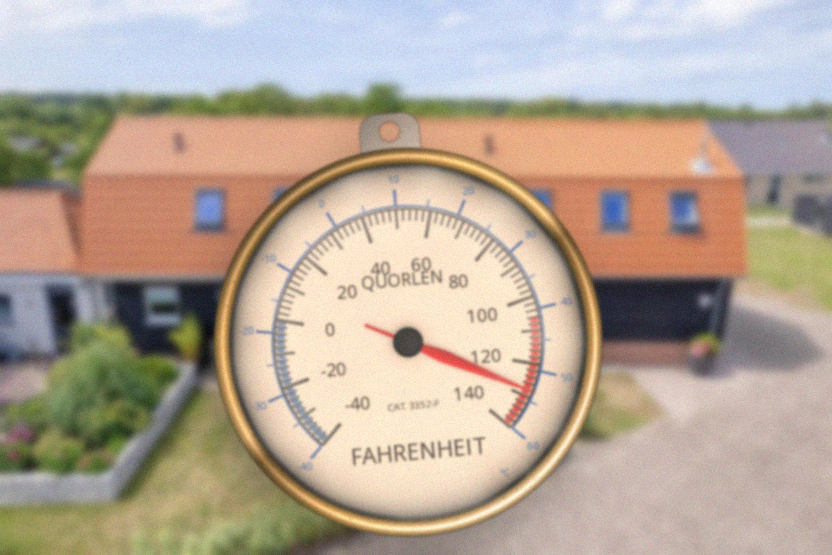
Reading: 128,°F
